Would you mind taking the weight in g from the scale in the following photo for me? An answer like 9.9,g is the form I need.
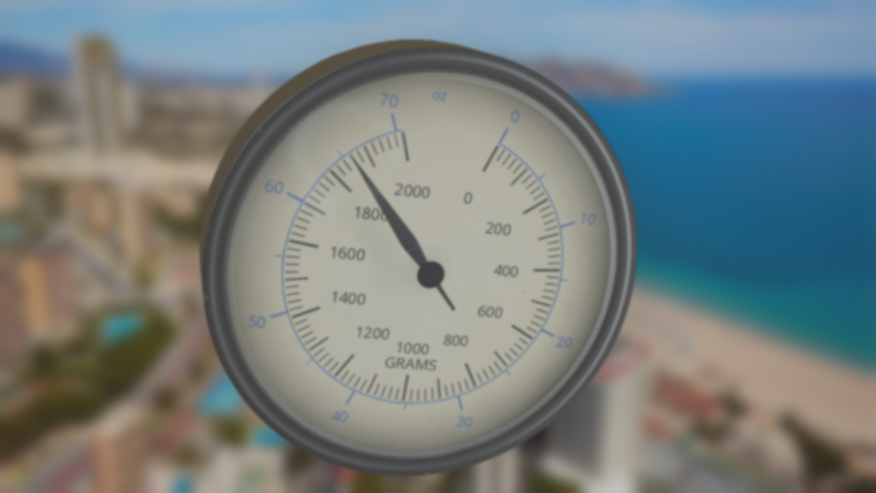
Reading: 1860,g
